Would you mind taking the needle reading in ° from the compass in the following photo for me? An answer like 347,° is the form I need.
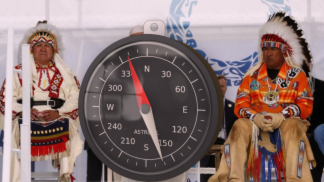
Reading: 340,°
